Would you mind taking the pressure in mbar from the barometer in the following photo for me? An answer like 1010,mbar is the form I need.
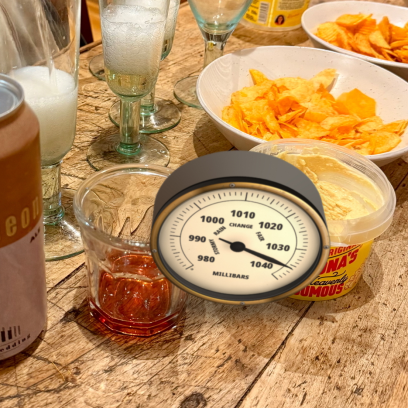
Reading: 1035,mbar
